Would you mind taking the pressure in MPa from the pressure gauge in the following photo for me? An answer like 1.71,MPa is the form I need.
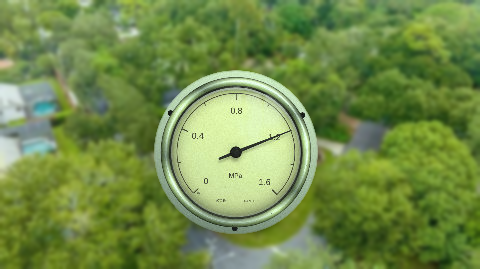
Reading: 1.2,MPa
